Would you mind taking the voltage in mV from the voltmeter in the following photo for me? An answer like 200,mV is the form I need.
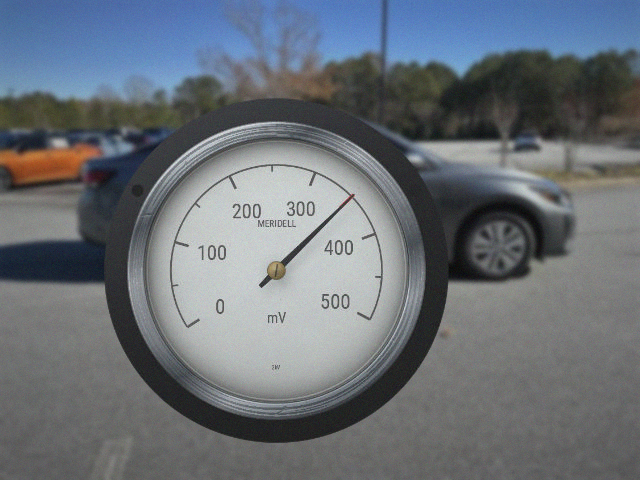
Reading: 350,mV
